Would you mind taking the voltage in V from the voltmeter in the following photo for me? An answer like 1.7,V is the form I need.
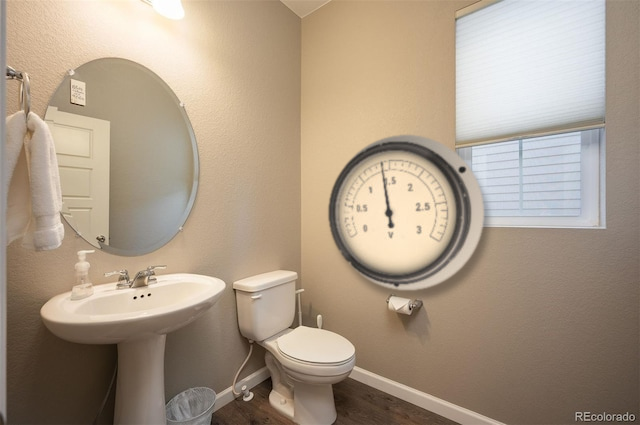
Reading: 1.4,V
